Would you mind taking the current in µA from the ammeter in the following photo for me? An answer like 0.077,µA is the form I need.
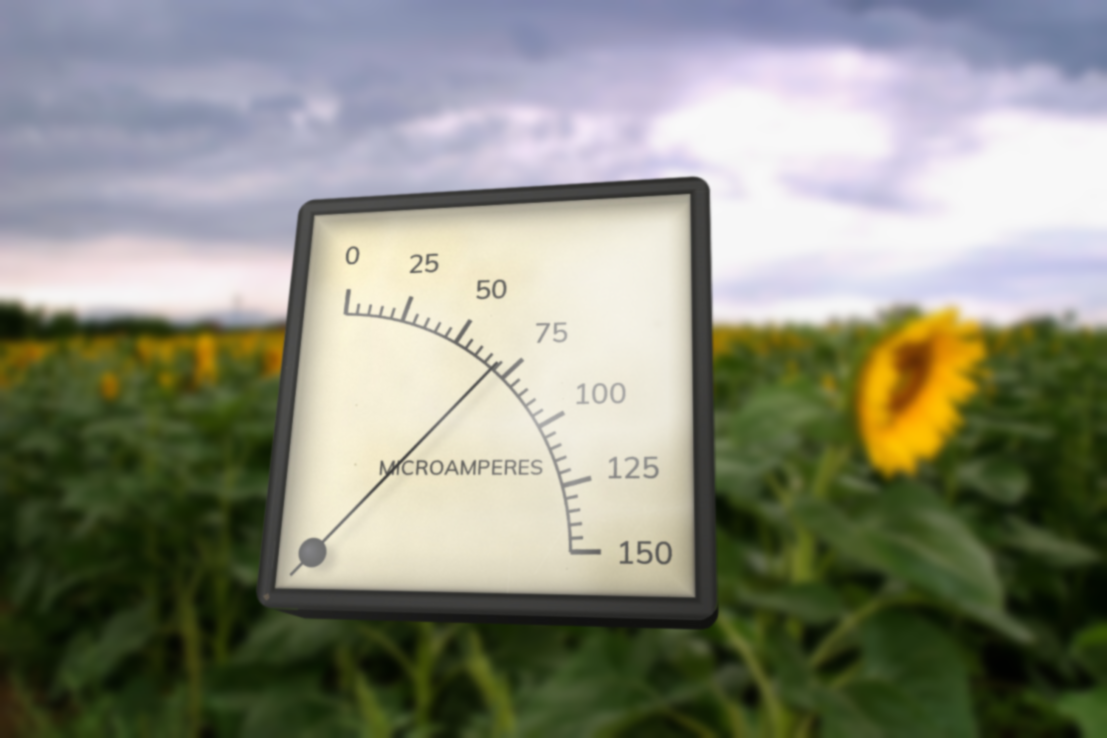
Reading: 70,µA
